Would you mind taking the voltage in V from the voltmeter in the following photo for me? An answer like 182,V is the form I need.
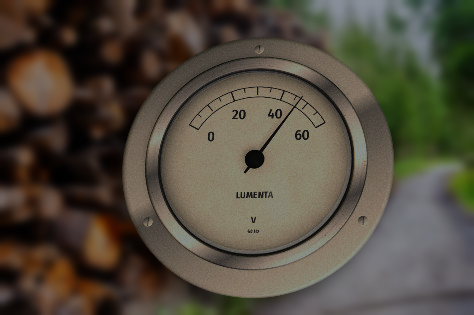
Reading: 47.5,V
